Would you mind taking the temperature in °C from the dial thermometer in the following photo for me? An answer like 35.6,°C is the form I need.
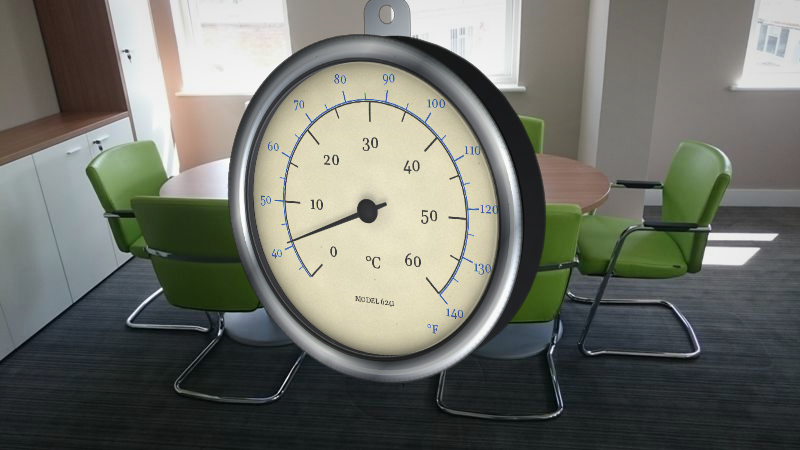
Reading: 5,°C
